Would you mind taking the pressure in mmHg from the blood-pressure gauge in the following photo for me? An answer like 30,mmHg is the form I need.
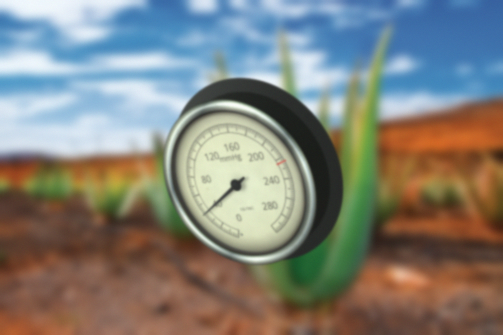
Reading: 40,mmHg
